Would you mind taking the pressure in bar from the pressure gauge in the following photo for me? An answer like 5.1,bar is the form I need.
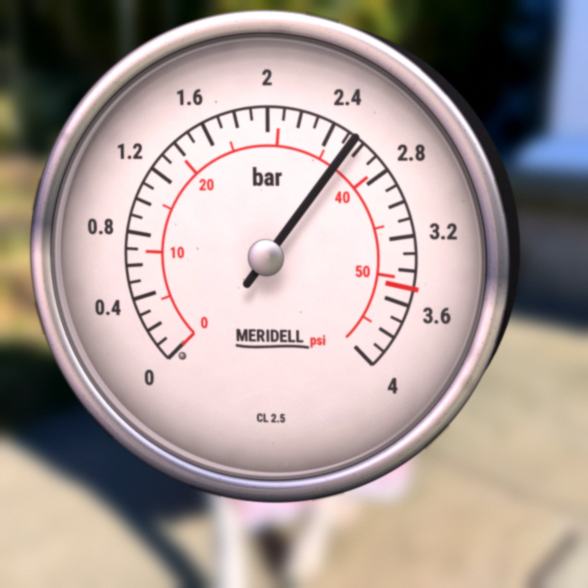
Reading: 2.55,bar
